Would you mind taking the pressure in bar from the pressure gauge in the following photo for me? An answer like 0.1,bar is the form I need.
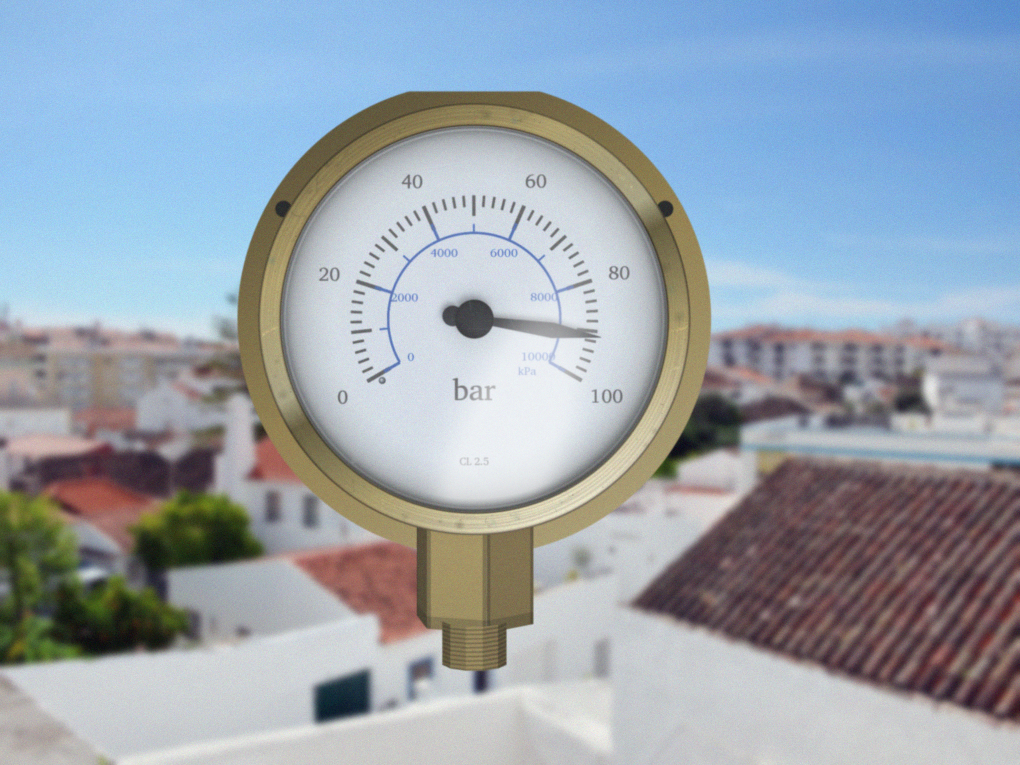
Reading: 91,bar
